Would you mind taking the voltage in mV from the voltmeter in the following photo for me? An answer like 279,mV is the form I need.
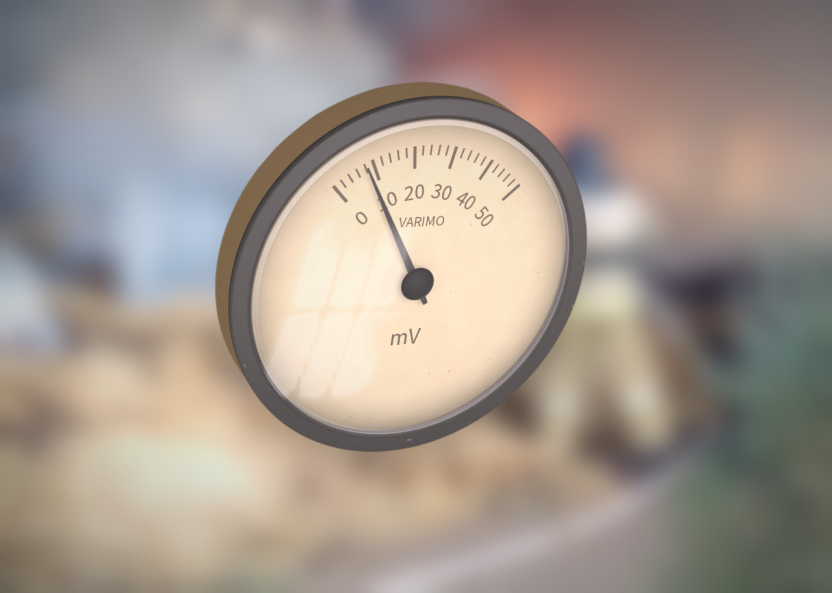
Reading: 8,mV
